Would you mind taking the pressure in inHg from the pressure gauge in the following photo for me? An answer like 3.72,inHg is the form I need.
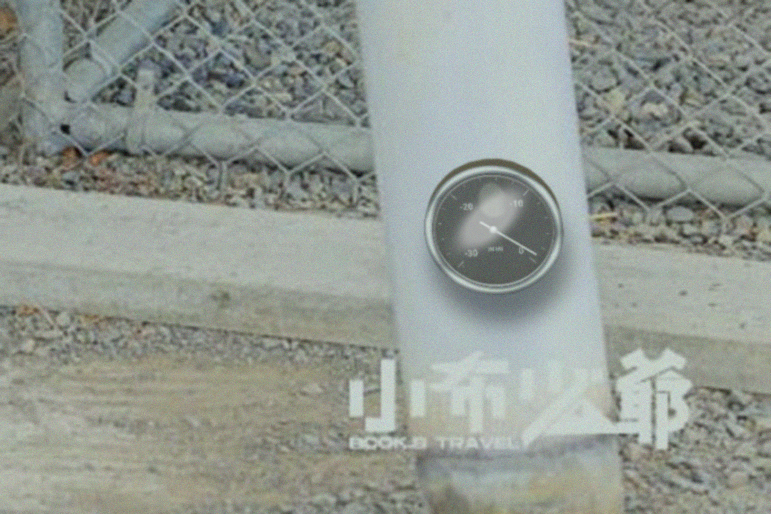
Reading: -1,inHg
